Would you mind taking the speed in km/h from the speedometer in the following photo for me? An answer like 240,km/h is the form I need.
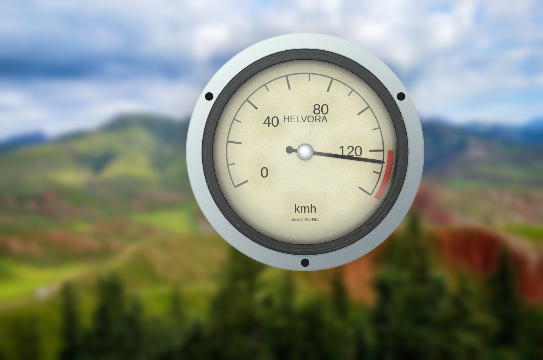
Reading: 125,km/h
